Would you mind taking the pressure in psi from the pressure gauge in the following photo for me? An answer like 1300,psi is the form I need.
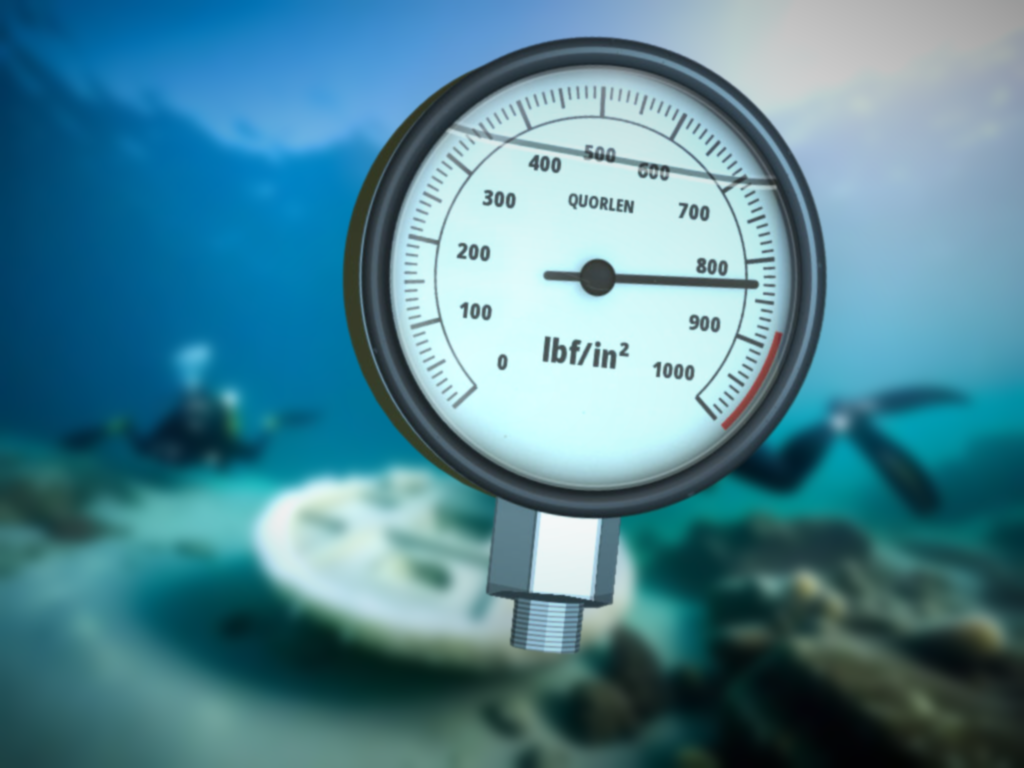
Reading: 830,psi
